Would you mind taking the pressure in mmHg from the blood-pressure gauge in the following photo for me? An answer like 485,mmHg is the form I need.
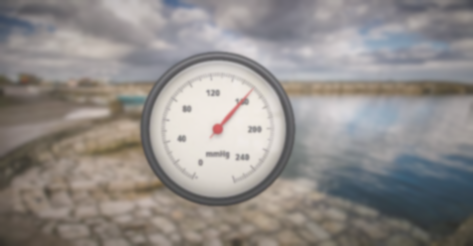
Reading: 160,mmHg
